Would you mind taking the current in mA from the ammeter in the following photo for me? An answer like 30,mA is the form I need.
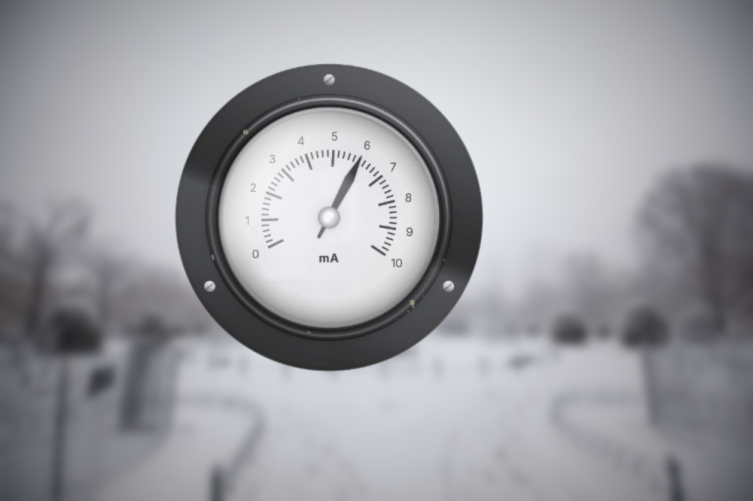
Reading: 6,mA
